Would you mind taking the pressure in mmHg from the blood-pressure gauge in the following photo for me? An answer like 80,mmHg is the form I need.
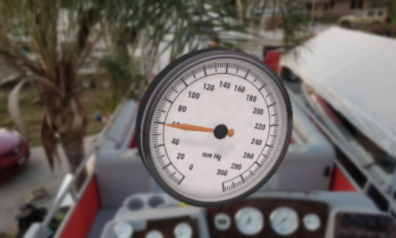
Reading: 60,mmHg
